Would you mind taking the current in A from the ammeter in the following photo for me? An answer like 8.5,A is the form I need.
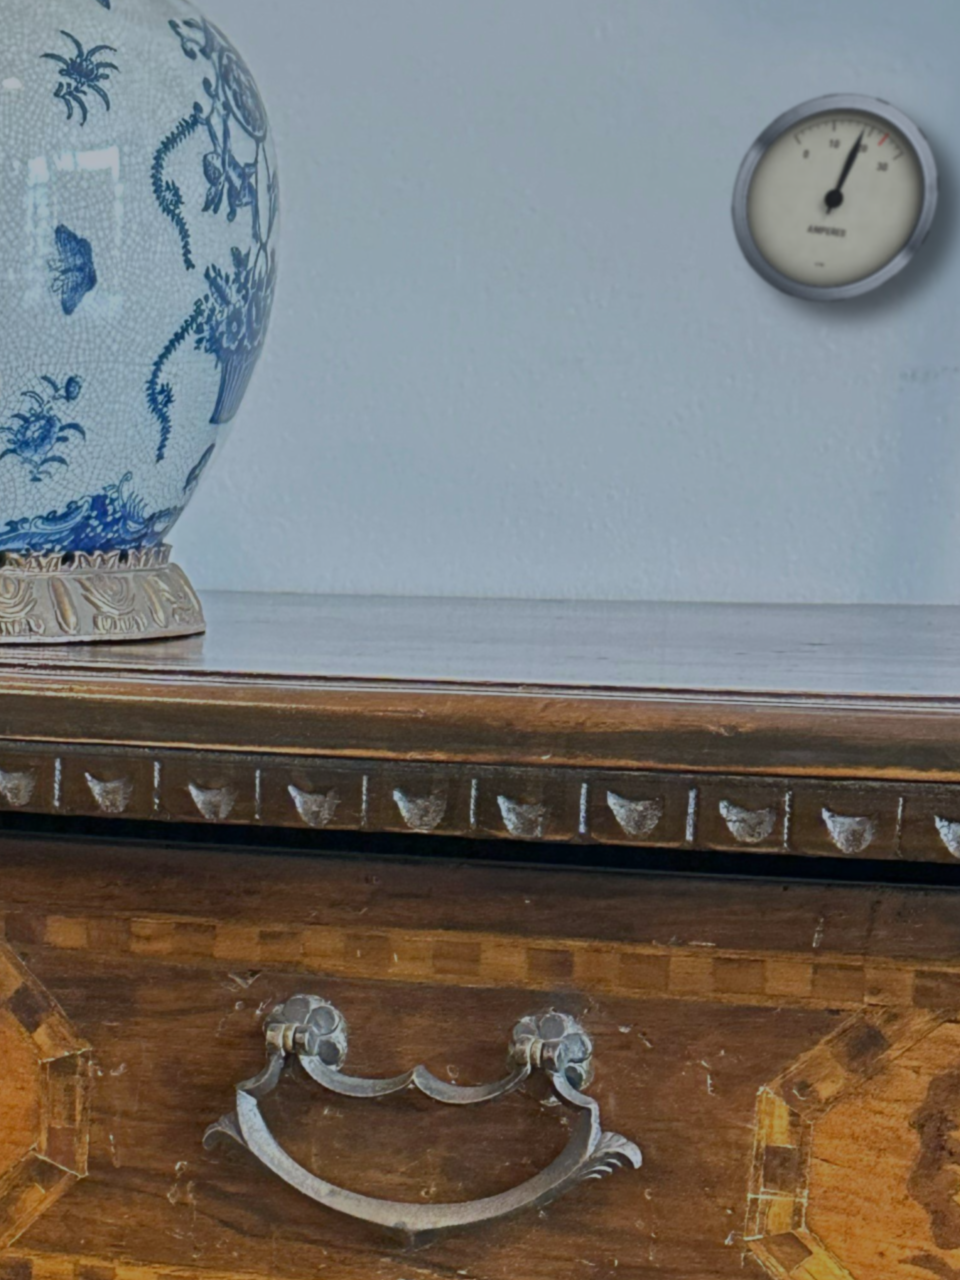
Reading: 18,A
